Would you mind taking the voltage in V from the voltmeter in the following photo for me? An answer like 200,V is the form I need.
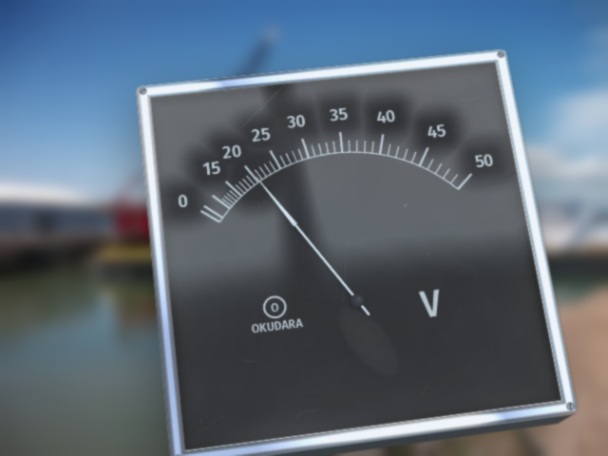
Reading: 20,V
